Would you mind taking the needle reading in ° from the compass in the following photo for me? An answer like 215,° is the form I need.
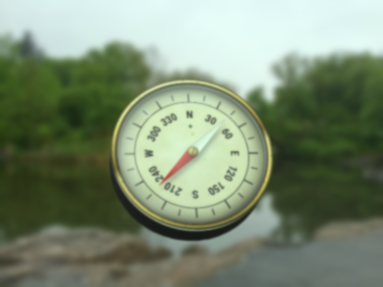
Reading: 225,°
